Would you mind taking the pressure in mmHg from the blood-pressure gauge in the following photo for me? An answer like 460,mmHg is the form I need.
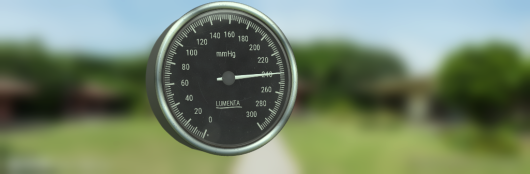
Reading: 240,mmHg
